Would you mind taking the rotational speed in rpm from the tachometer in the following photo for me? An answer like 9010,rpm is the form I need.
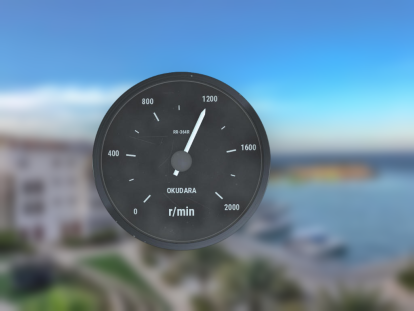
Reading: 1200,rpm
